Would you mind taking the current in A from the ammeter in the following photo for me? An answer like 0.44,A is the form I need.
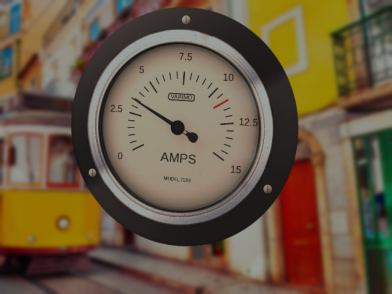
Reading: 3.5,A
